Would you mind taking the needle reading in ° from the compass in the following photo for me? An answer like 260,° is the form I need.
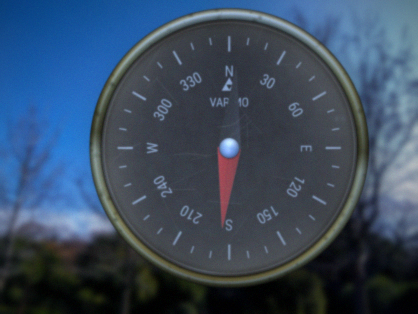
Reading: 185,°
